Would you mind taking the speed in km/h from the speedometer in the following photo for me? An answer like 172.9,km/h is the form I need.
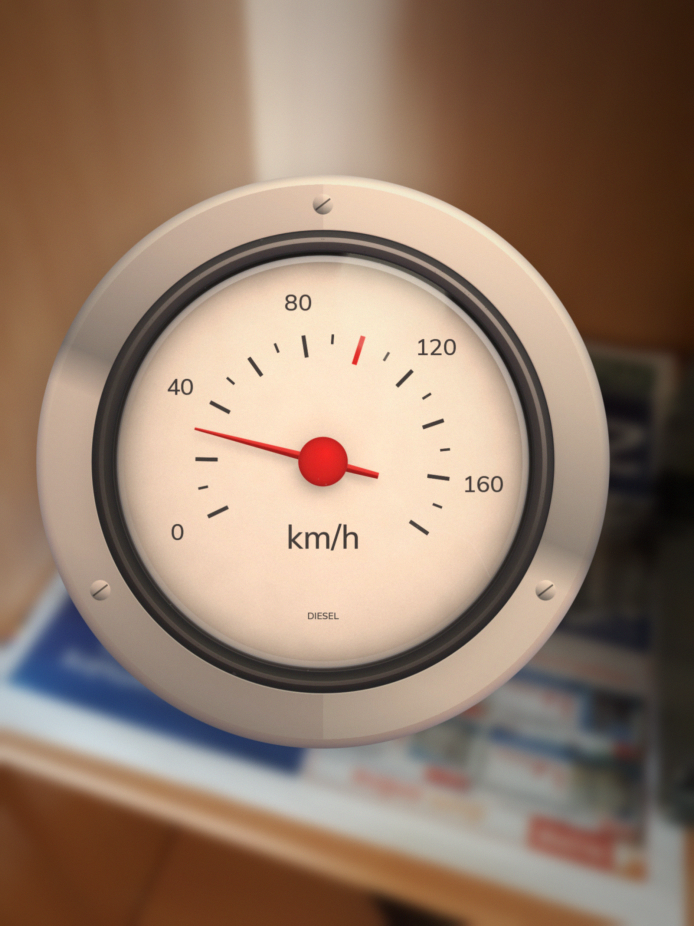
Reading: 30,km/h
